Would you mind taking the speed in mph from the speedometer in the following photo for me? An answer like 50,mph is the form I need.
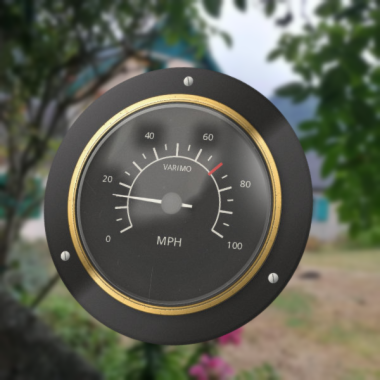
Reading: 15,mph
